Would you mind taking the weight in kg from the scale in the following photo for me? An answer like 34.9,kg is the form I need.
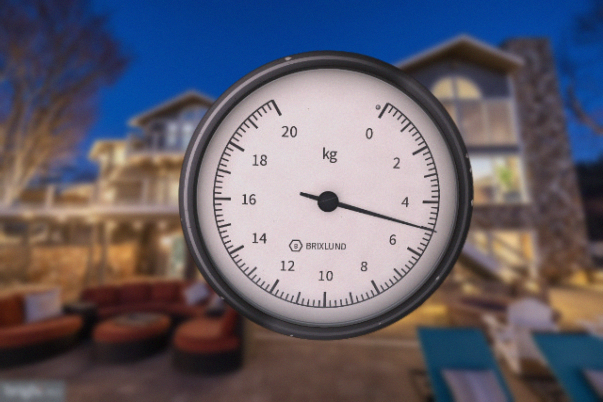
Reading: 5,kg
